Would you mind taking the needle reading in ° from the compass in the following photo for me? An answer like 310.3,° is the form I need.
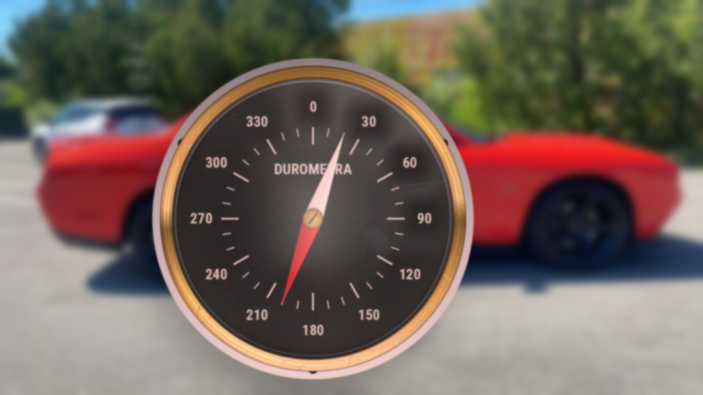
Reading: 200,°
